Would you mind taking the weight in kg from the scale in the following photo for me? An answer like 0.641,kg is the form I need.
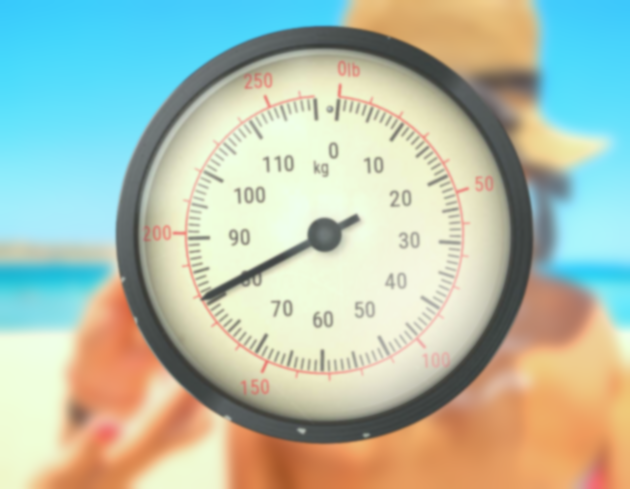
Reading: 81,kg
